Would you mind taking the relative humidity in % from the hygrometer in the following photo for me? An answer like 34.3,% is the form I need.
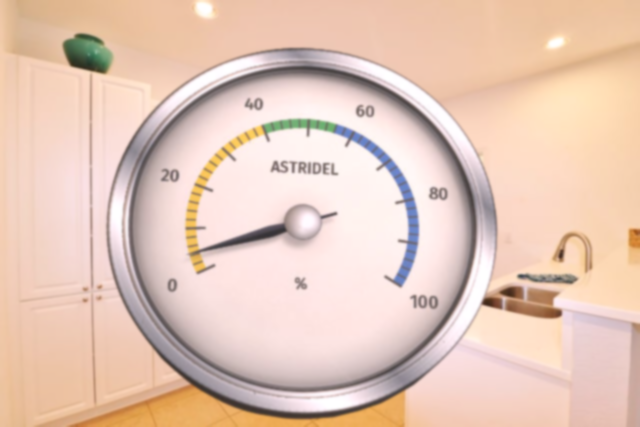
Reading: 4,%
